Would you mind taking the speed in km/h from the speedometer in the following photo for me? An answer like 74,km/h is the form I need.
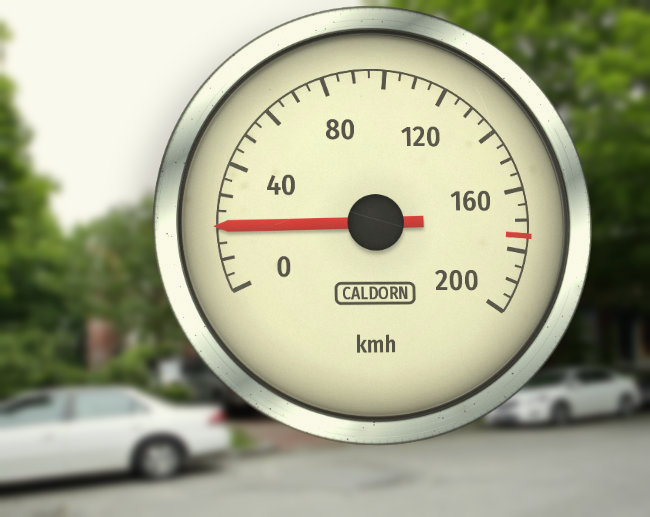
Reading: 20,km/h
